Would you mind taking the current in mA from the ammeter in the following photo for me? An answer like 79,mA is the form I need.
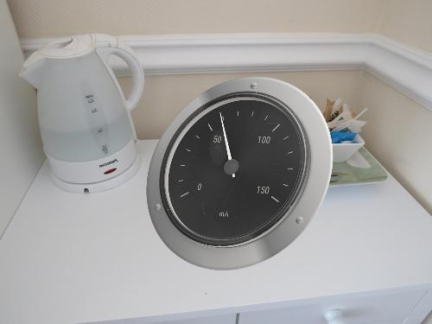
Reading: 60,mA
